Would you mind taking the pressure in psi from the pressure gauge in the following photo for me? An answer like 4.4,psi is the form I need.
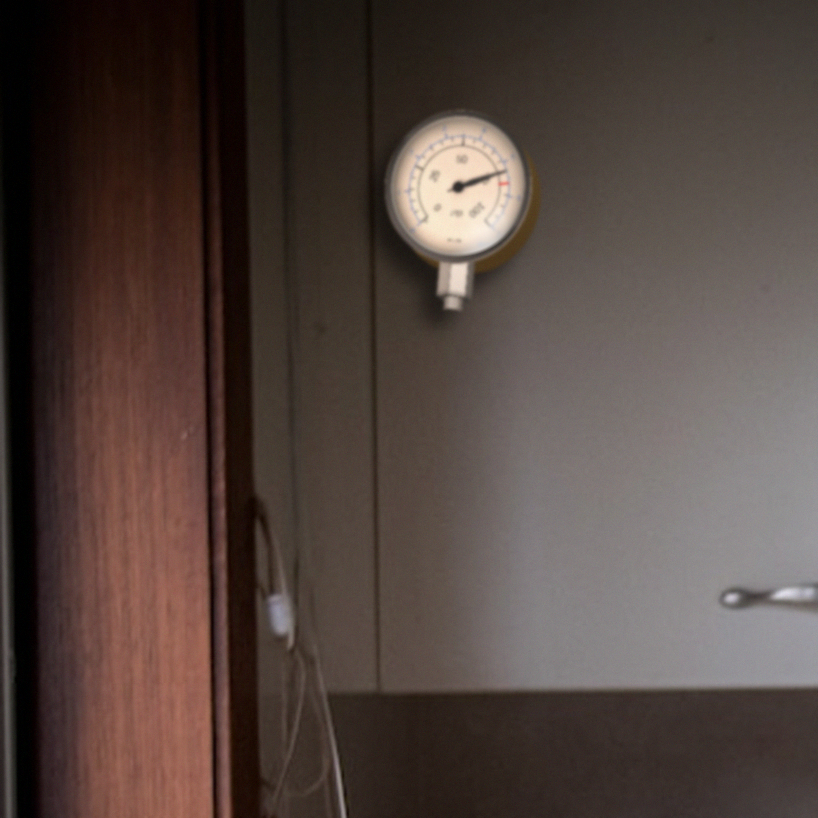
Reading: 75,psi
